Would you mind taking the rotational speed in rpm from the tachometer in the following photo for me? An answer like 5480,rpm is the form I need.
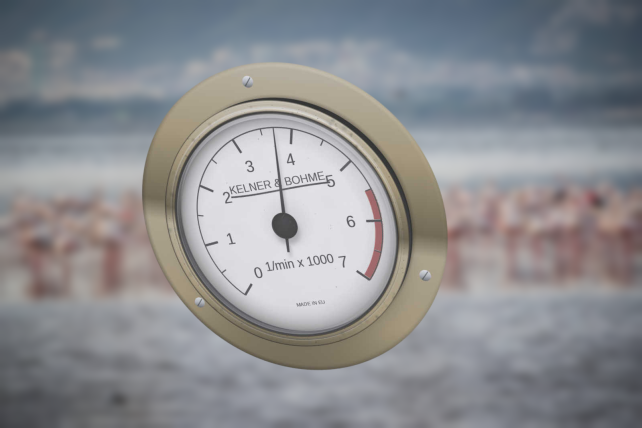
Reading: 3750,rpm
